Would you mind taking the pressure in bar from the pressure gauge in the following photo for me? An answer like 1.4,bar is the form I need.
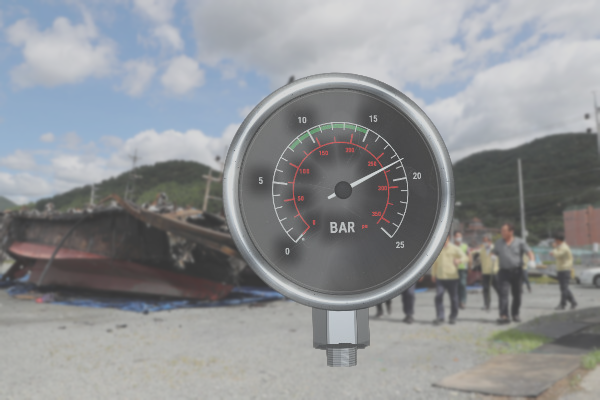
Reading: 18.5,bar
